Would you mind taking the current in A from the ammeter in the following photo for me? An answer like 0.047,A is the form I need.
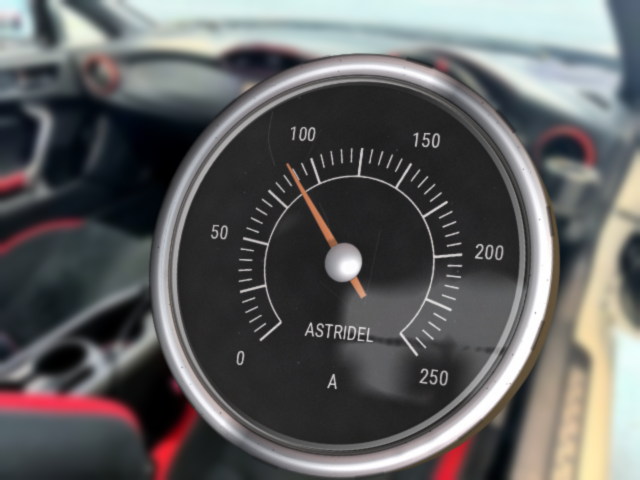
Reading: 90,A
